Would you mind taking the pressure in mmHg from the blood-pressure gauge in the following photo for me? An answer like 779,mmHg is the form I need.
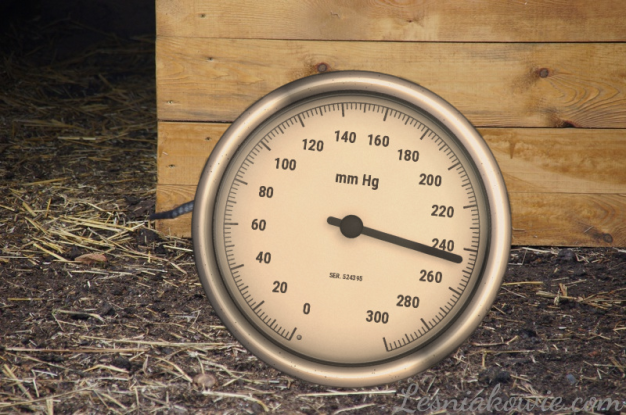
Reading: 246,mmHg
